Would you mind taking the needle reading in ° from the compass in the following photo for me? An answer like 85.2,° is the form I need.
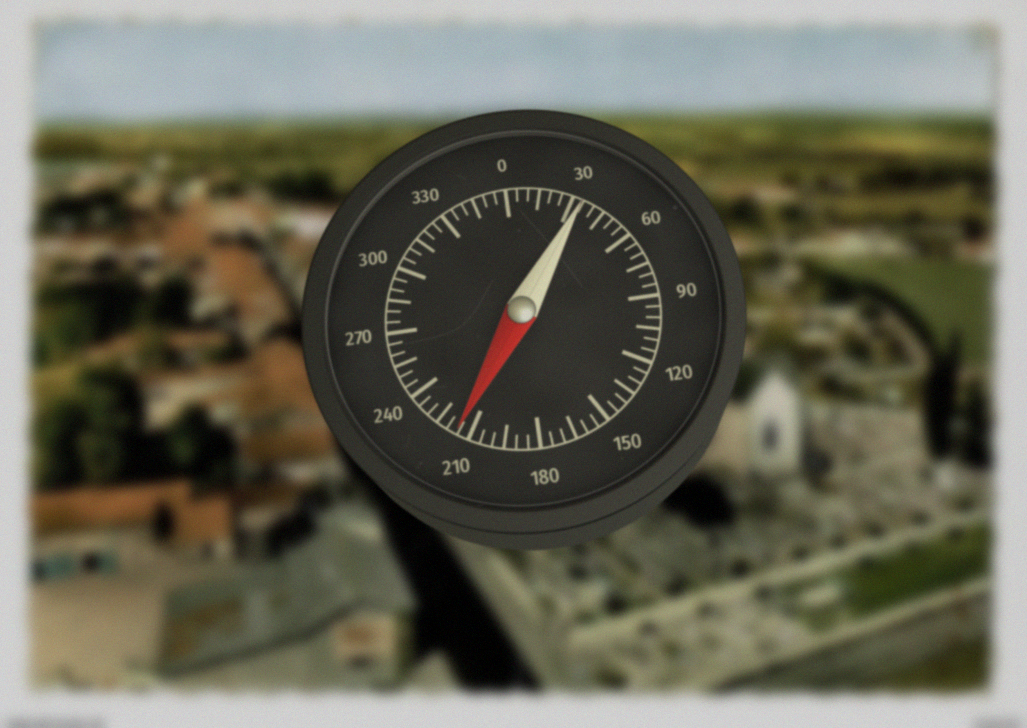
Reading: 215,°
